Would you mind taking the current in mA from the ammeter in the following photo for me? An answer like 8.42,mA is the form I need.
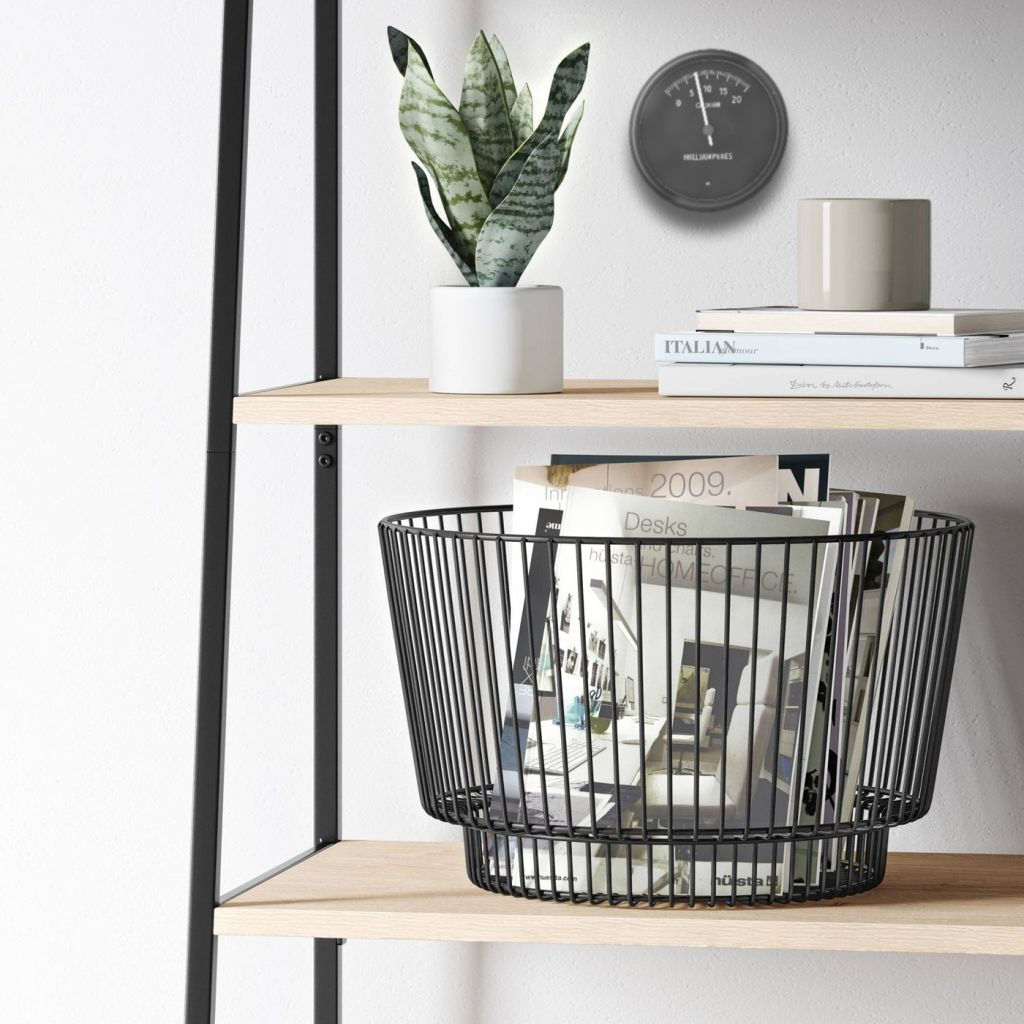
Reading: 7.5,mA
